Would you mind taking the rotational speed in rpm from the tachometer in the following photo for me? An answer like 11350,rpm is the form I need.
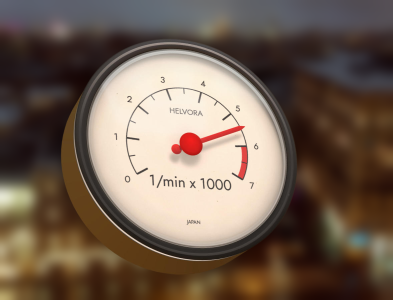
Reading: 5500,rpm
